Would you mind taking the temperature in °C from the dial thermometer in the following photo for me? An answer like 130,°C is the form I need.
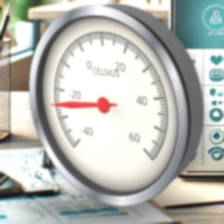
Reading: -25,°C
